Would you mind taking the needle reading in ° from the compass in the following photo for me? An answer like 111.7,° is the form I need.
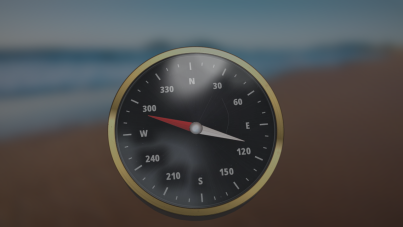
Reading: 290,°
